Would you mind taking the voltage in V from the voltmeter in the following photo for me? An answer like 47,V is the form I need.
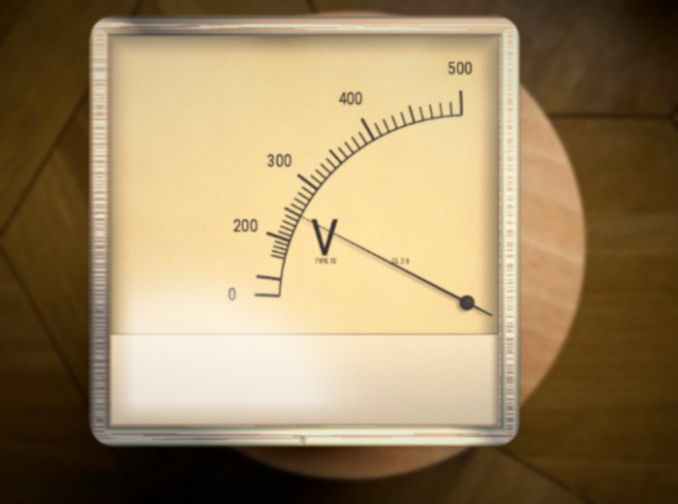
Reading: 250,V
